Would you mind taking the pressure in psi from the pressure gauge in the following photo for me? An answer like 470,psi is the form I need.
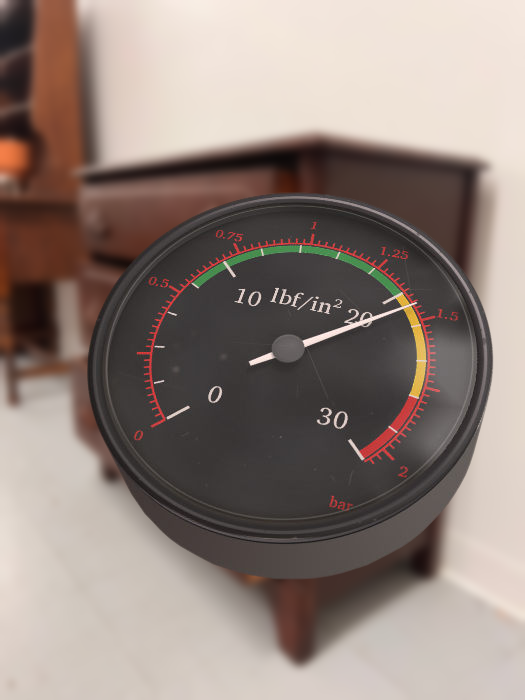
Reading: 21,psi
